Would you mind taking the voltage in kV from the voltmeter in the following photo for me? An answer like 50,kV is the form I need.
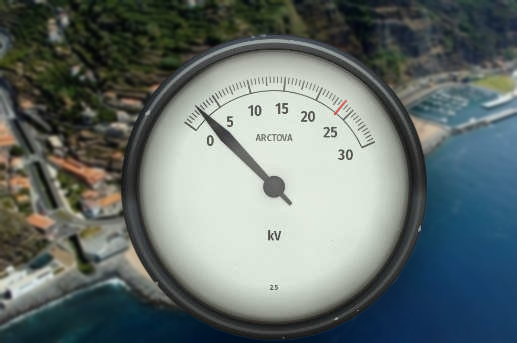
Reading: 2.5,kV
